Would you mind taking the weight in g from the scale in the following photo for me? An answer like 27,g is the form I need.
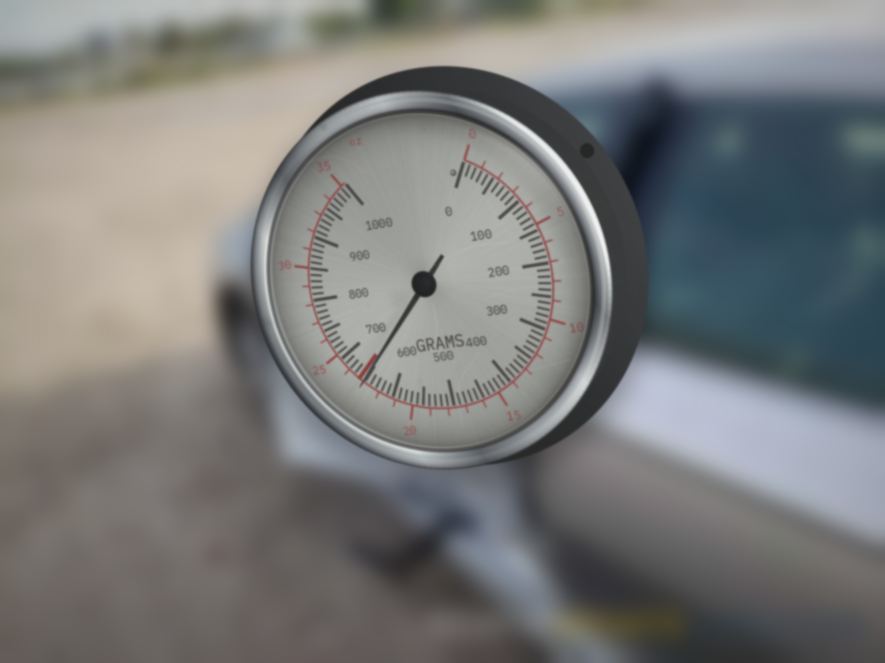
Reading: 650,g
